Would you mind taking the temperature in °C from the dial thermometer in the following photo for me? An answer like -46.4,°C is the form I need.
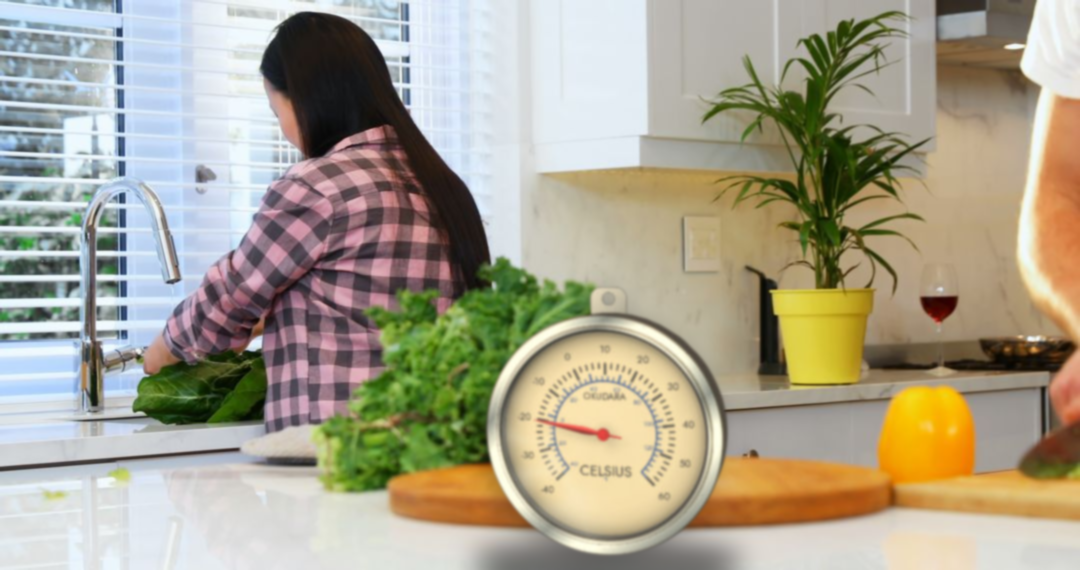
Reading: -20,°C
